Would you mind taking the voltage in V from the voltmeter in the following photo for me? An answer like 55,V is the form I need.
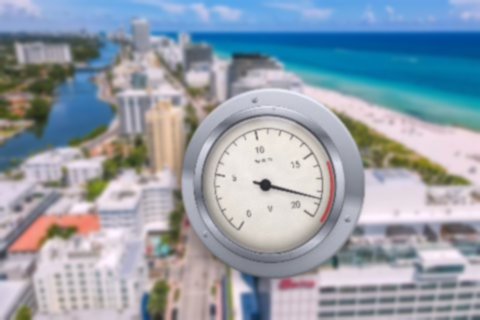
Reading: 18.5,V
